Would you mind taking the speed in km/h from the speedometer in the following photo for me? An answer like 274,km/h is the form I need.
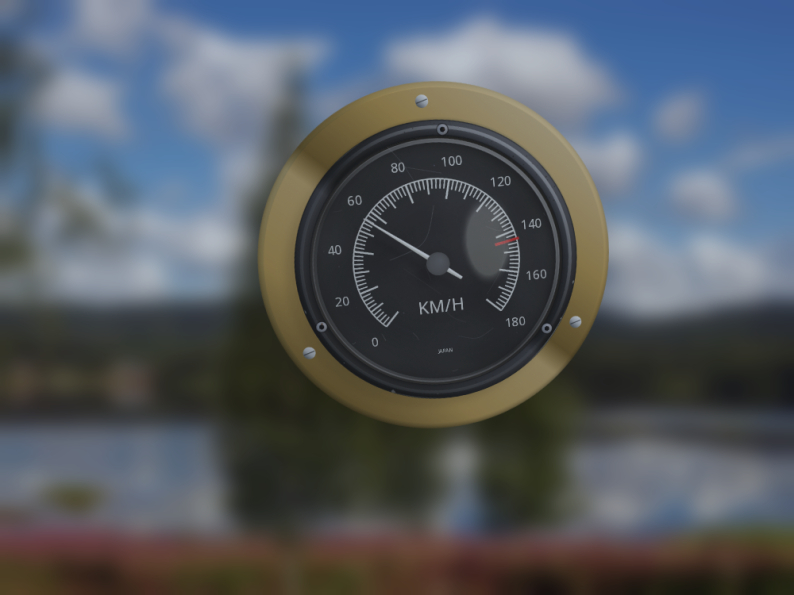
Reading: 56,km/h
